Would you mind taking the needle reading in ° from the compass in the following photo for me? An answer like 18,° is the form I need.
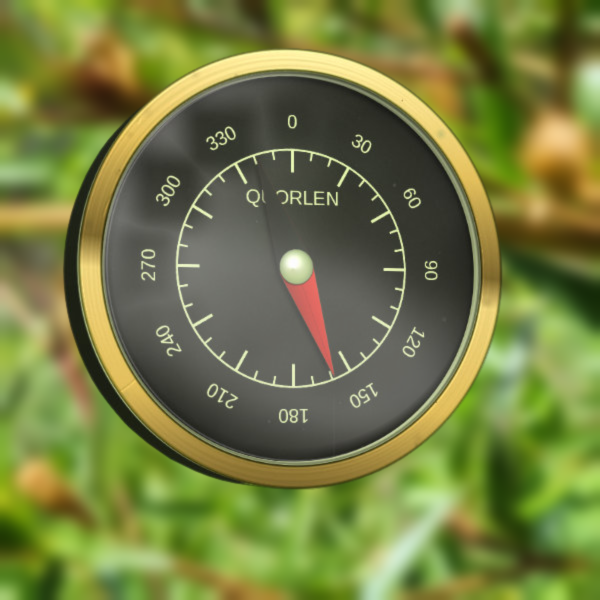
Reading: 160,°
